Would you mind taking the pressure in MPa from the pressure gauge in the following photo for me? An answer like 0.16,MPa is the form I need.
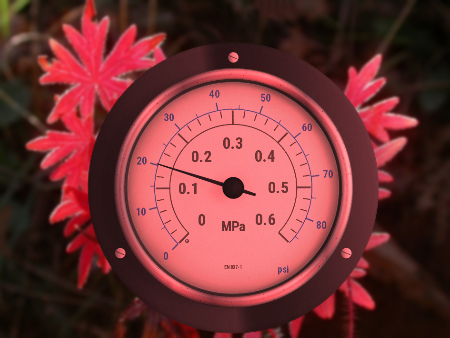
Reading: 0.14,MPa
